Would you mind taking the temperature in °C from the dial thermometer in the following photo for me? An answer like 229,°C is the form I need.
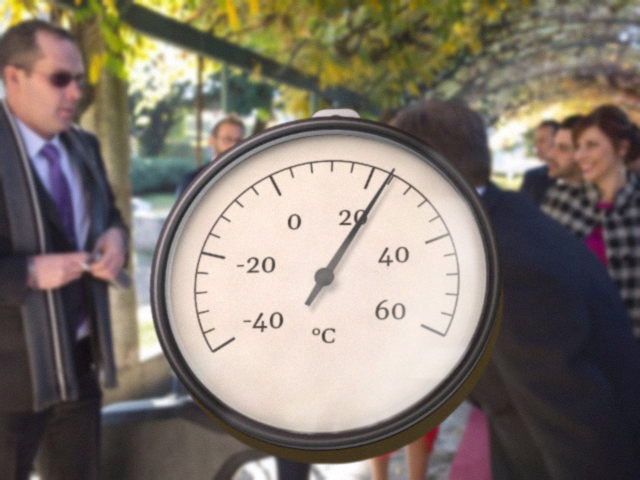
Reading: 24,°C
